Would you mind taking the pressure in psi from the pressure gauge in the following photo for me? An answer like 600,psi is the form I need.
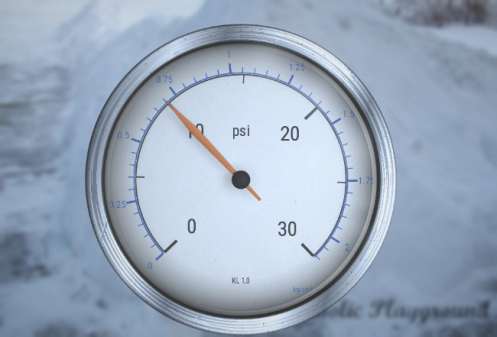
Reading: 10,psi
